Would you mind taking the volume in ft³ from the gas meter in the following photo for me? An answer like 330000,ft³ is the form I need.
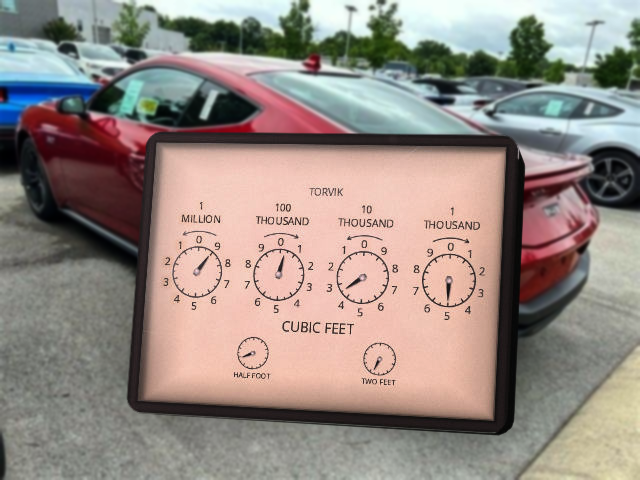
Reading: 903500,ft³
